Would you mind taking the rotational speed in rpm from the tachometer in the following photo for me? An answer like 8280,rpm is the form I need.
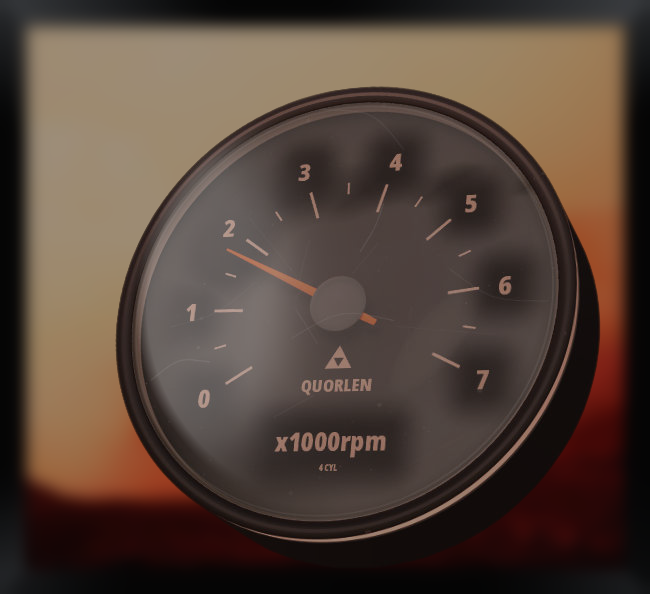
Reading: 1750,rpm
